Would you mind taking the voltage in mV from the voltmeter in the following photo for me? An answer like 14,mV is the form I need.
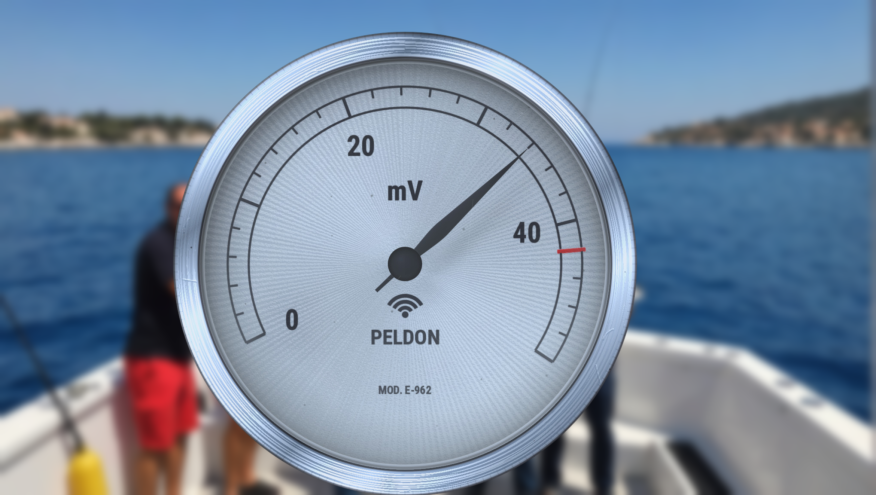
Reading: 34,mV
